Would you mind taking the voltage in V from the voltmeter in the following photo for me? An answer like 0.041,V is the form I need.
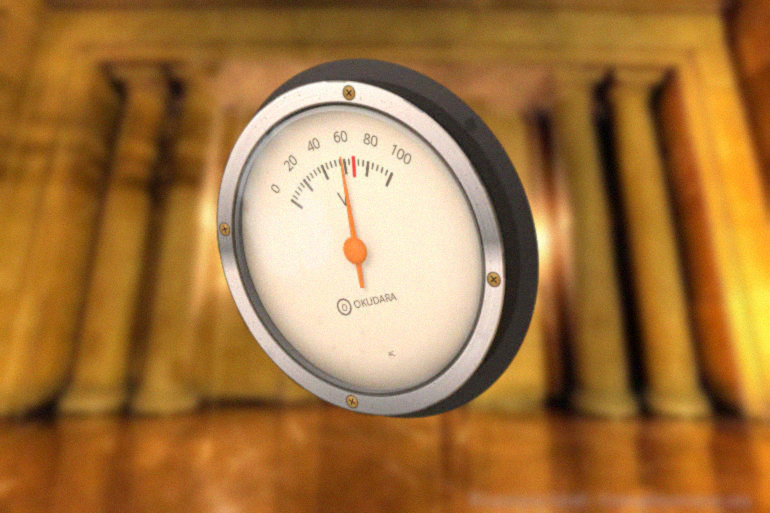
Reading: 60,V
